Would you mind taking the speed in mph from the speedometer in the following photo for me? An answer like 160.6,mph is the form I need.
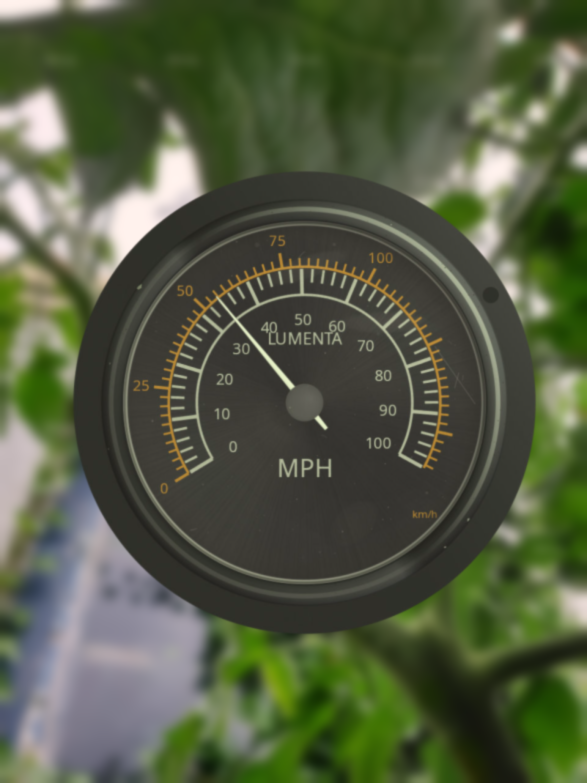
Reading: 34,mph
